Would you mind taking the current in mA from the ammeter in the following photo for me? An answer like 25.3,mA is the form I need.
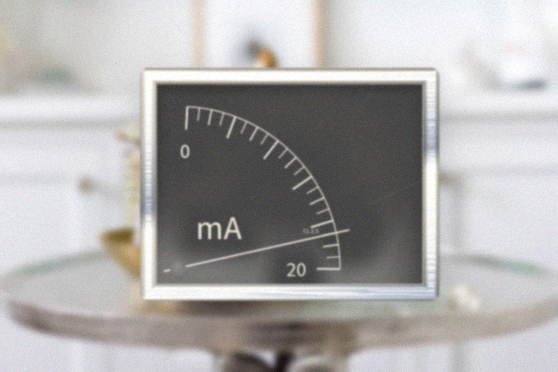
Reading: 17,mA
